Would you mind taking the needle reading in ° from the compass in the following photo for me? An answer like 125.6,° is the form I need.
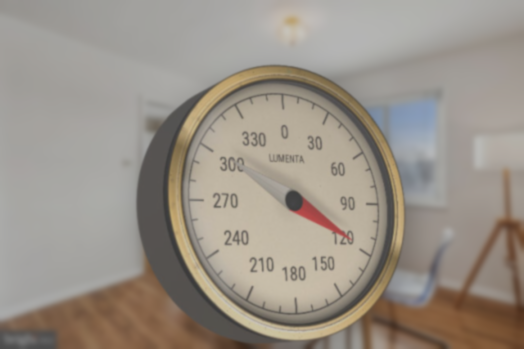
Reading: 120,°
